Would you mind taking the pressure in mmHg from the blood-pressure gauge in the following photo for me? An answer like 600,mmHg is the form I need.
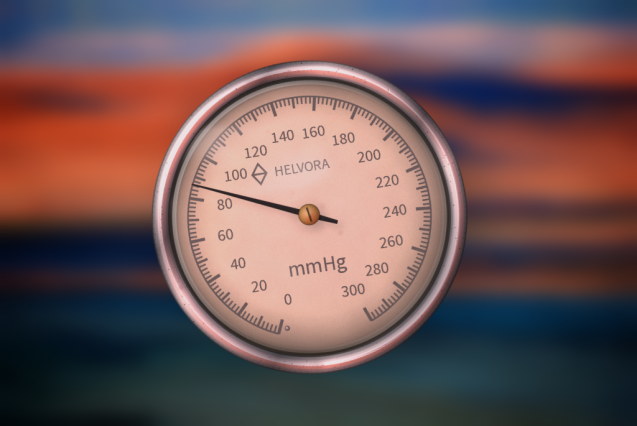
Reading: 86,mmHg
